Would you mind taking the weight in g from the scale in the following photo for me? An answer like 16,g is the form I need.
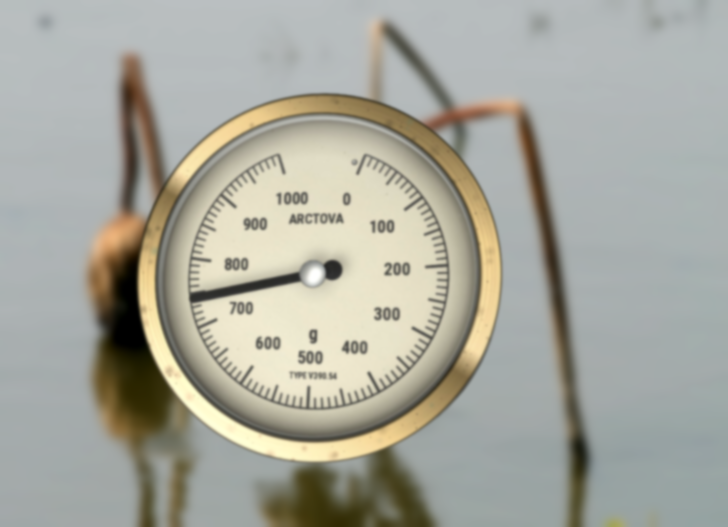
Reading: 740,g
